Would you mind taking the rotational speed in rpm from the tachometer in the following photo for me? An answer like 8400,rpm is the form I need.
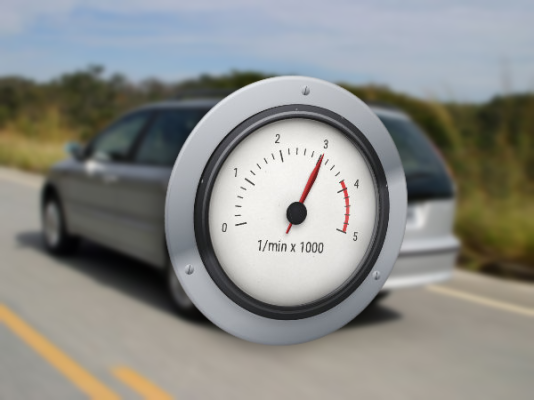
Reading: 3000,rpm
